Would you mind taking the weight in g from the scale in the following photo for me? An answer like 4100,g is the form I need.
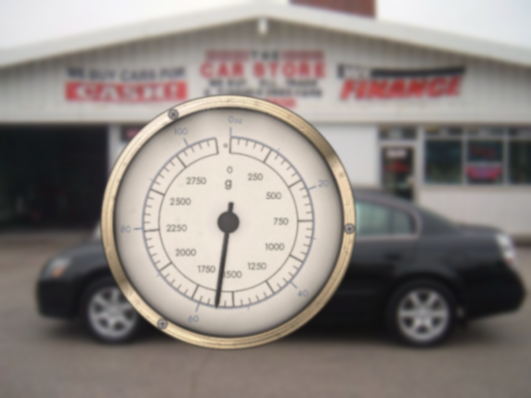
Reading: 1600,g
